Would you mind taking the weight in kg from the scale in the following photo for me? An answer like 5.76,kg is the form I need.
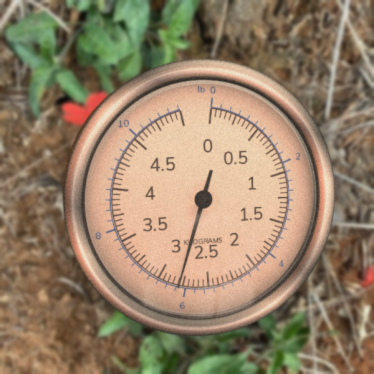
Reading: 2.8,kg
